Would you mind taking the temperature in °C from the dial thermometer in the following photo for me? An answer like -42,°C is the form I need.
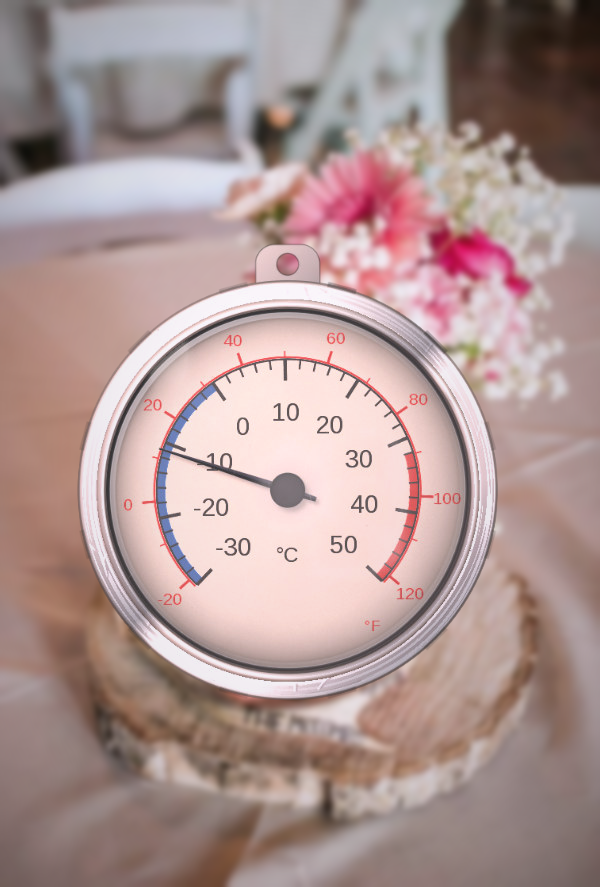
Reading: -11,°C
